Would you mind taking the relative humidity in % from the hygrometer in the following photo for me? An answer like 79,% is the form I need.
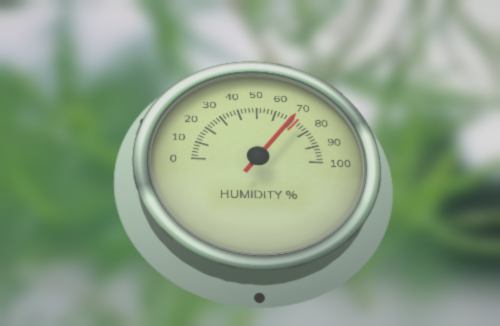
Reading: 70,%
